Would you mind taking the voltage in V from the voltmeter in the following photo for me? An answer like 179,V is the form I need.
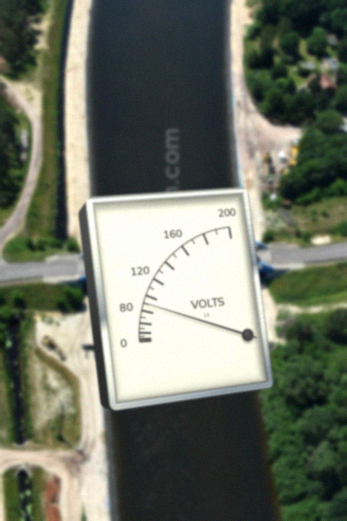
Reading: 90,V
